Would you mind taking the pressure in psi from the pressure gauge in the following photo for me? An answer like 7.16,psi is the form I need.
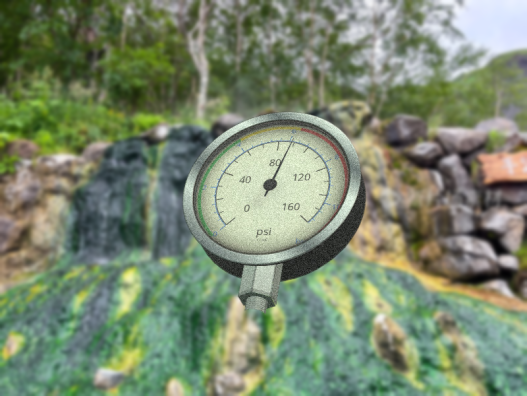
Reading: 90,psi
